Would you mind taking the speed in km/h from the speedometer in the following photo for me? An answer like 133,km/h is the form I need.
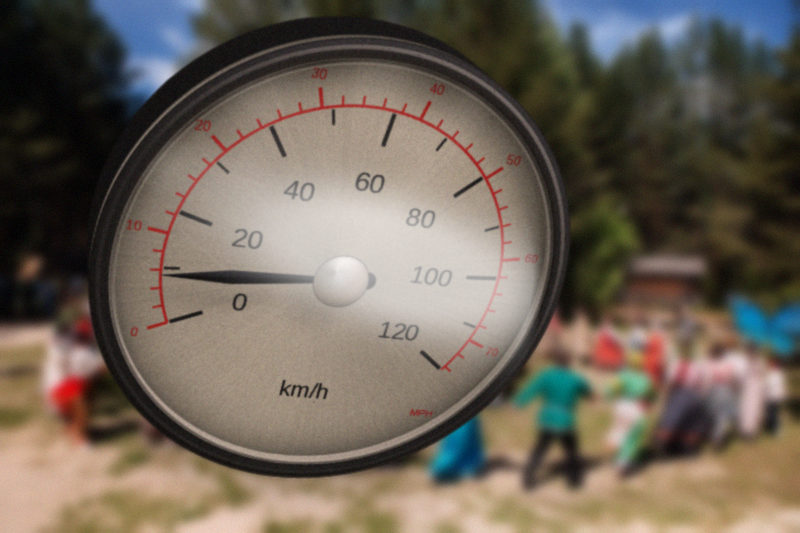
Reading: 10,km/h
